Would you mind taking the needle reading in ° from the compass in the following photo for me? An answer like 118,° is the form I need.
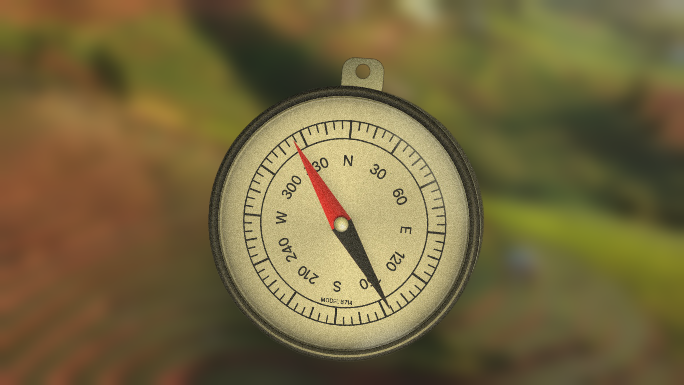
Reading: 325,°
